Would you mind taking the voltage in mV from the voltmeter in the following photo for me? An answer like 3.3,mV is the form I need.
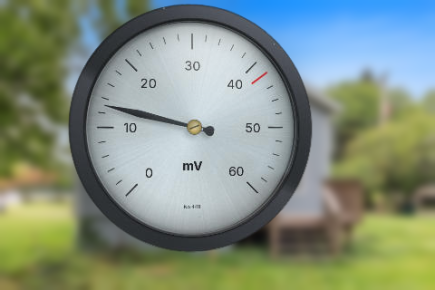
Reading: 13,mV
